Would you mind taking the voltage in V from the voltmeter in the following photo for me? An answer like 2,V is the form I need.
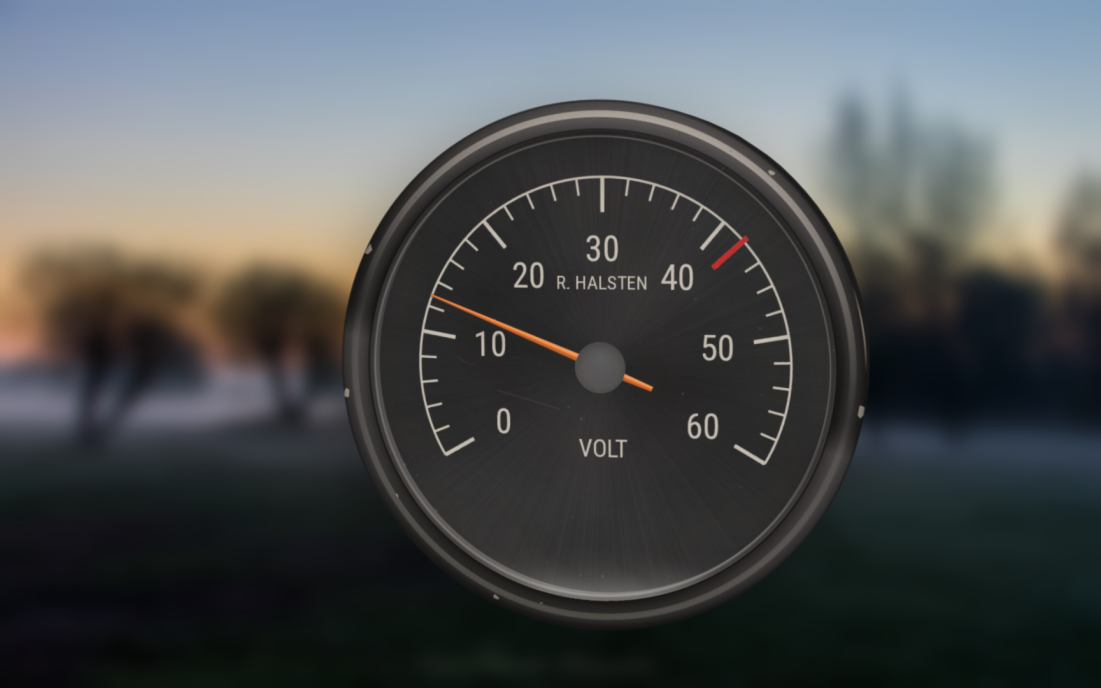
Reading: 13,V
